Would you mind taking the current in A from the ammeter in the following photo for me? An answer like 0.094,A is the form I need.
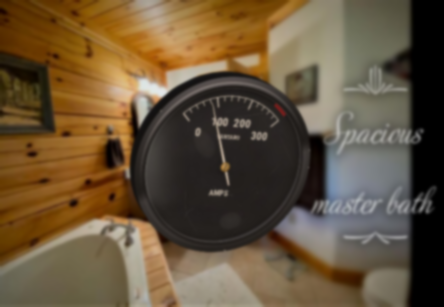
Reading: 80,A
